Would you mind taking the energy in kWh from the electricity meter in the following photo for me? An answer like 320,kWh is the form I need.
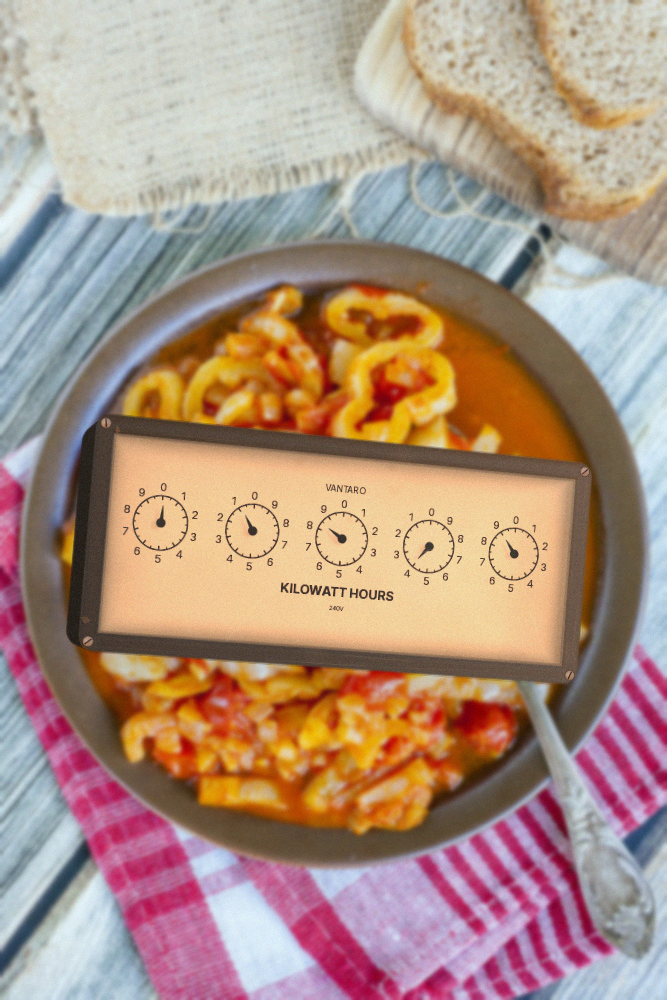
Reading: 839,kWh
